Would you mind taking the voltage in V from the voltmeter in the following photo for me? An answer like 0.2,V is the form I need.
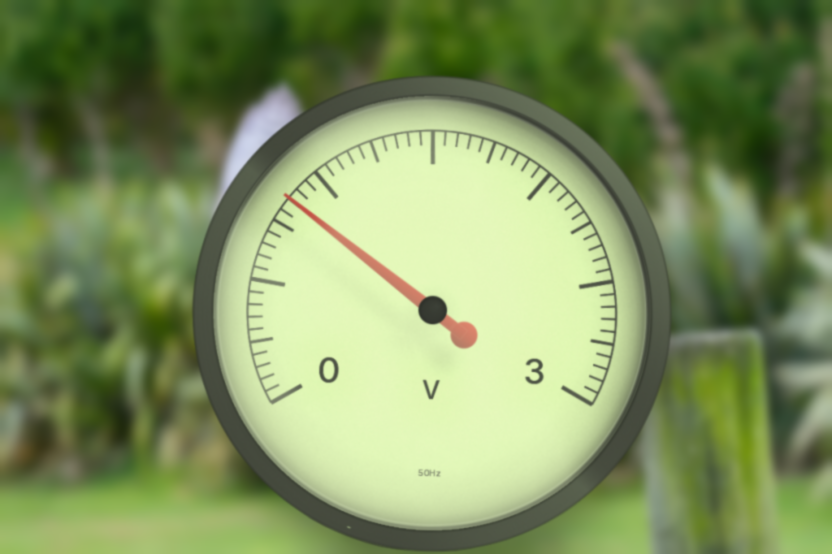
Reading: 0.85,V
